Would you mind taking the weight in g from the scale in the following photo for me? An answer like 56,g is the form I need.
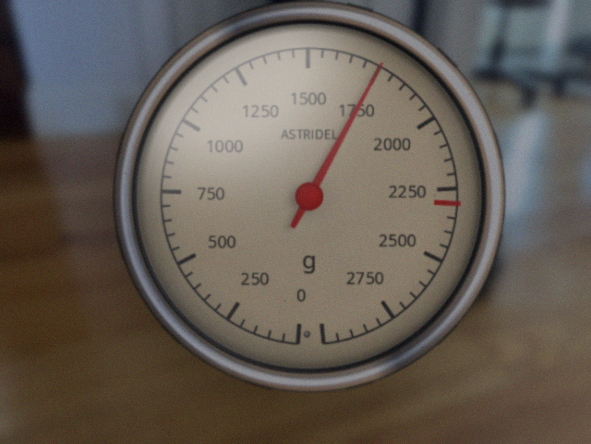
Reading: 1750,g
